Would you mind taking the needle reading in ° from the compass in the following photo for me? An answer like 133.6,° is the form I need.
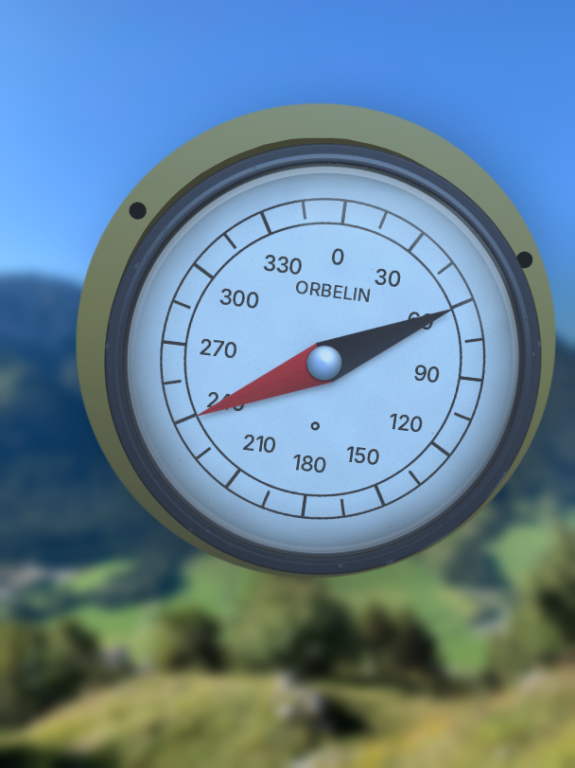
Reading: 240,°
